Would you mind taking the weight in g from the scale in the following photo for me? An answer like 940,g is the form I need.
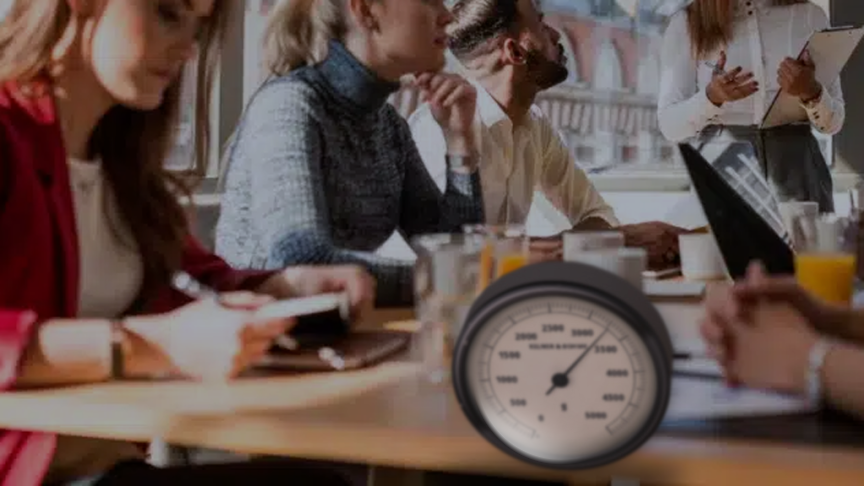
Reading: 3250,g
